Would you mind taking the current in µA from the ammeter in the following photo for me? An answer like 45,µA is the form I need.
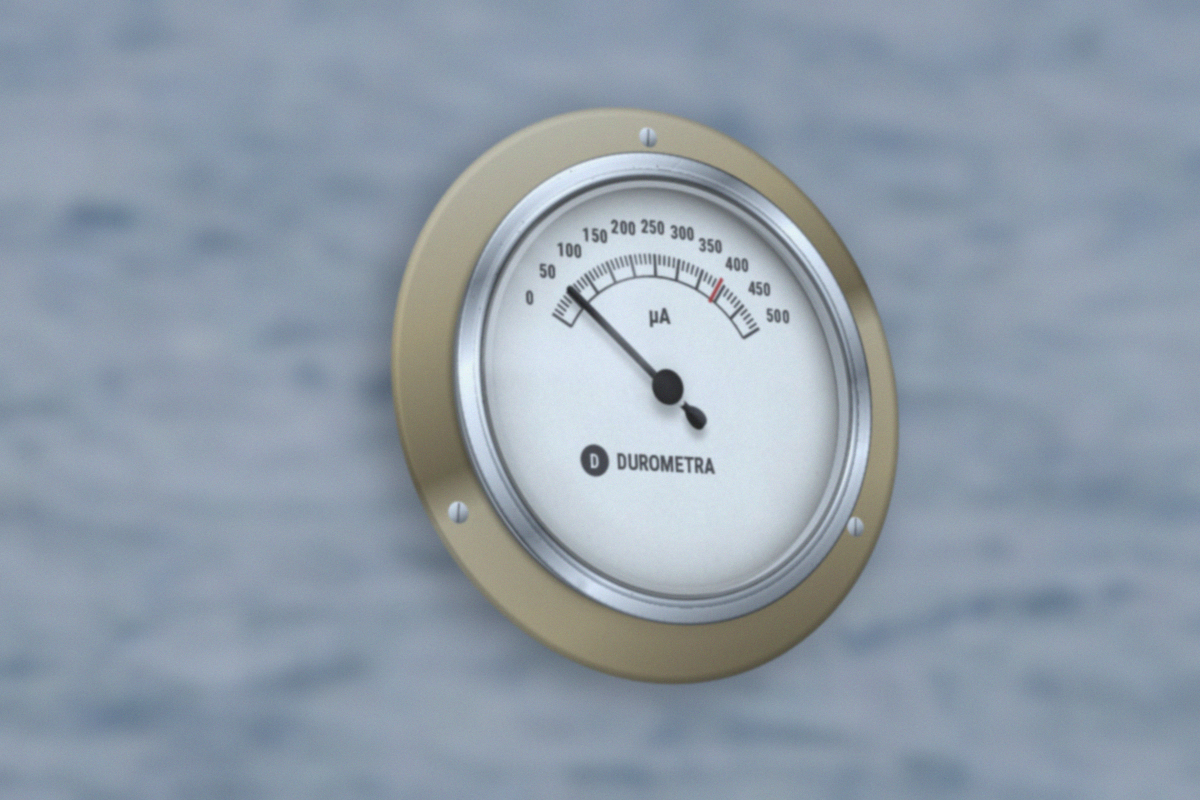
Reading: 50,µA
